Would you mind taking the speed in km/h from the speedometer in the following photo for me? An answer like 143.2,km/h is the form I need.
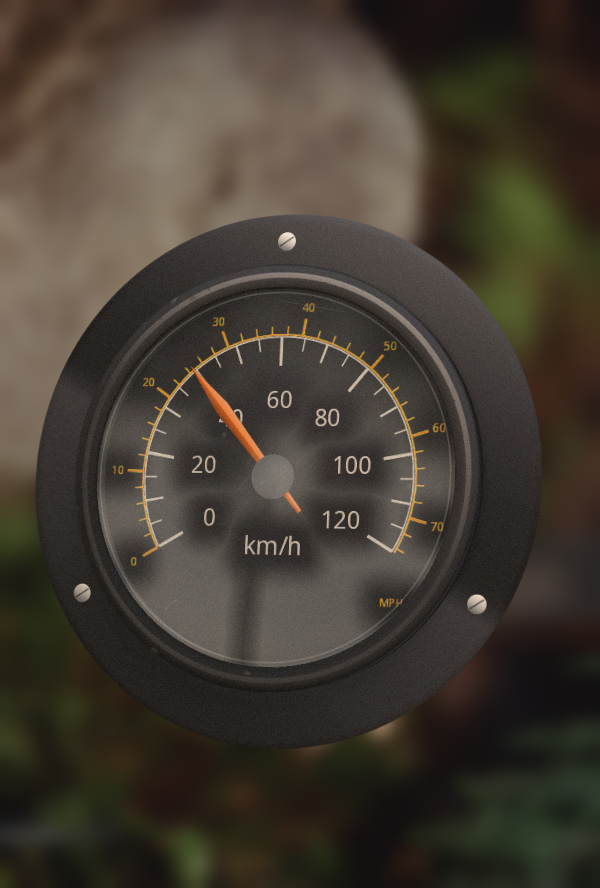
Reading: 40,km/h
